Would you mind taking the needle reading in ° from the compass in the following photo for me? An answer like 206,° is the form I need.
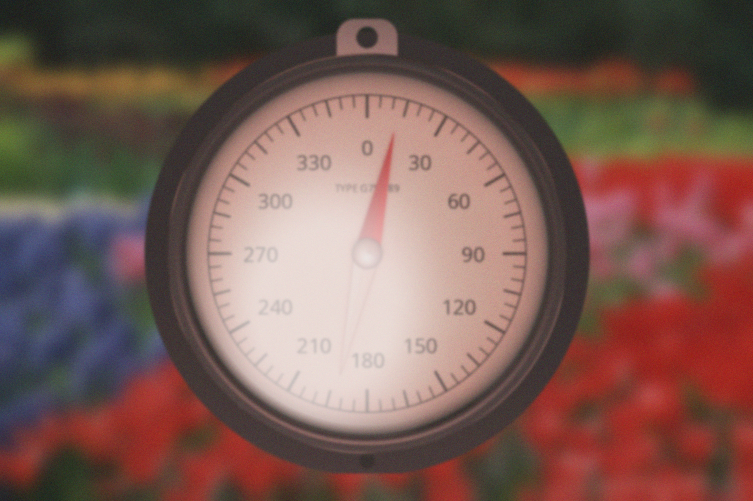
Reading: 12.5,°
